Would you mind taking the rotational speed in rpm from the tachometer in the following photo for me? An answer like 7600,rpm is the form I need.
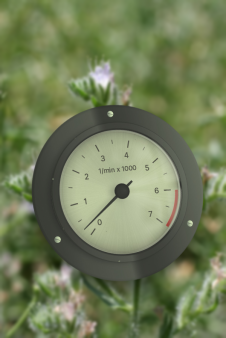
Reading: 250,rpm
